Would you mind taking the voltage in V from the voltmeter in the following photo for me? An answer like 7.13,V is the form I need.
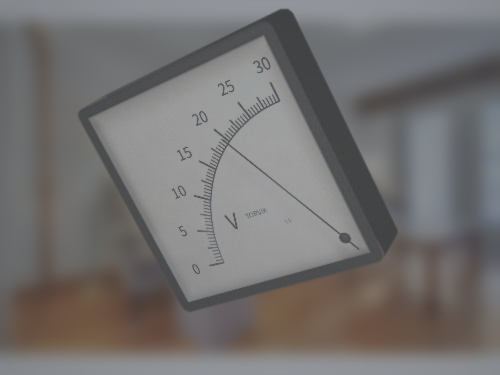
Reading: 20,V
